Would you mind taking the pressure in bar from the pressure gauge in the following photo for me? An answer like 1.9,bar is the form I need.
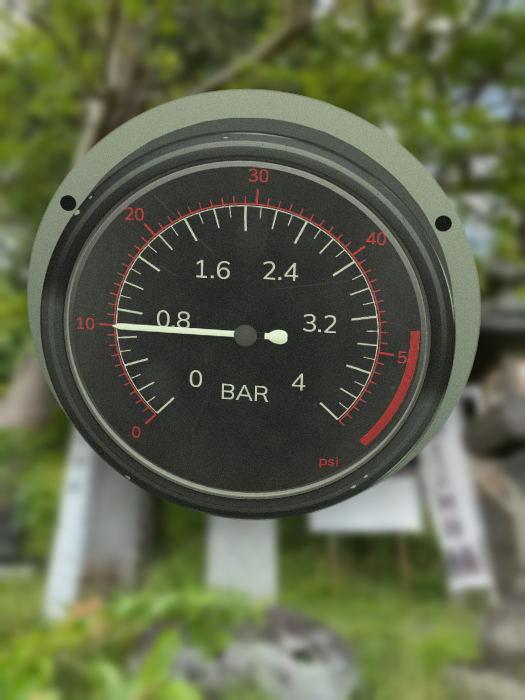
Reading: 0.7,bar
